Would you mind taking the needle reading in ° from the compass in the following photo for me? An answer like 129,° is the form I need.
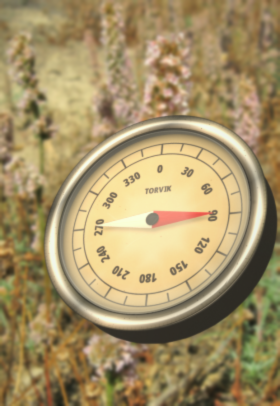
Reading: 90,°
